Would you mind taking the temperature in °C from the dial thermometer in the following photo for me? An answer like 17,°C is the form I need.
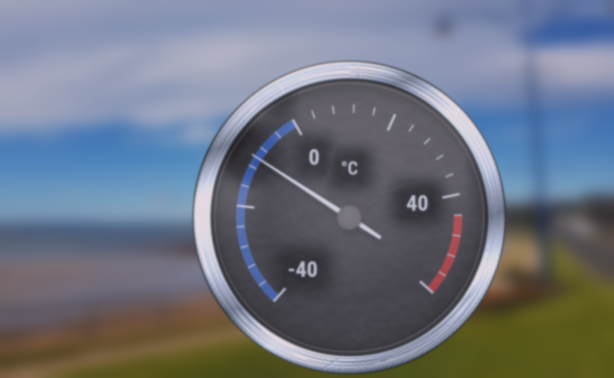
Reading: -10,°C
